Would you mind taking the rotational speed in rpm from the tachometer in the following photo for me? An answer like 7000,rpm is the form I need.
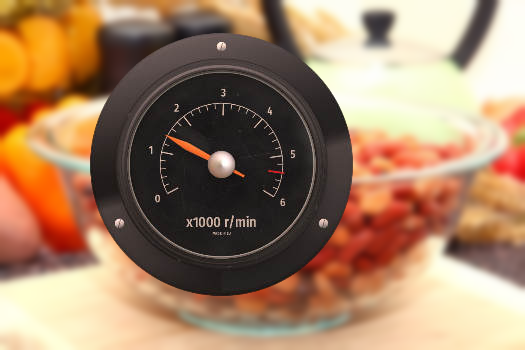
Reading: 1400,rpm
